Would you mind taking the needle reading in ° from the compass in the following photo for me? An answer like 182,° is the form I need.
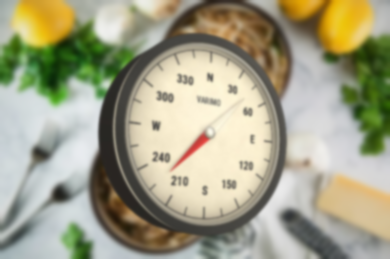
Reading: 225,°
